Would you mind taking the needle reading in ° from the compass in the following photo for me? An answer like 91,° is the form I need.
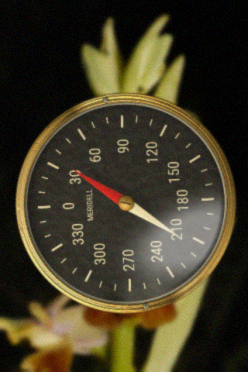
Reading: 35,°
